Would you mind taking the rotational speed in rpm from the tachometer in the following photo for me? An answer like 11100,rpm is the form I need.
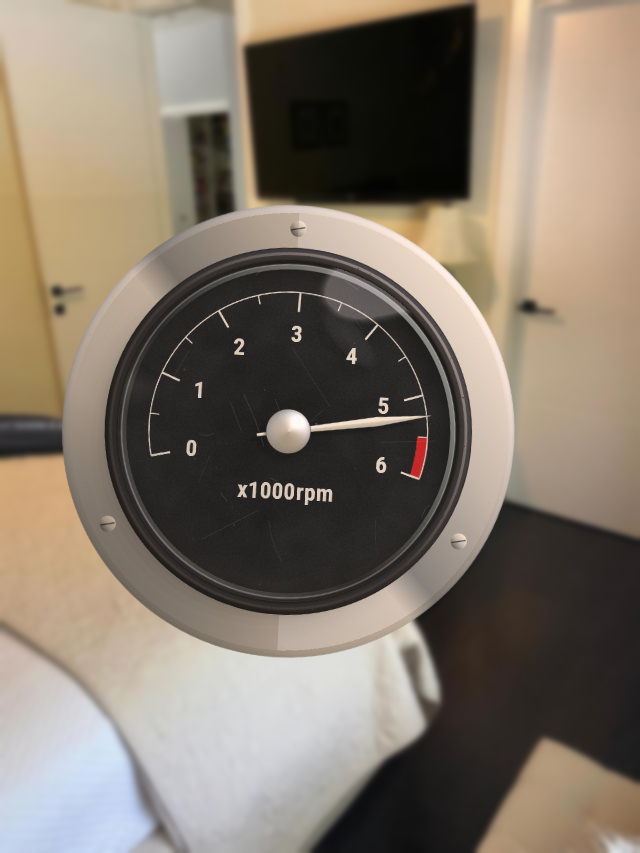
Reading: 5250,rpm
